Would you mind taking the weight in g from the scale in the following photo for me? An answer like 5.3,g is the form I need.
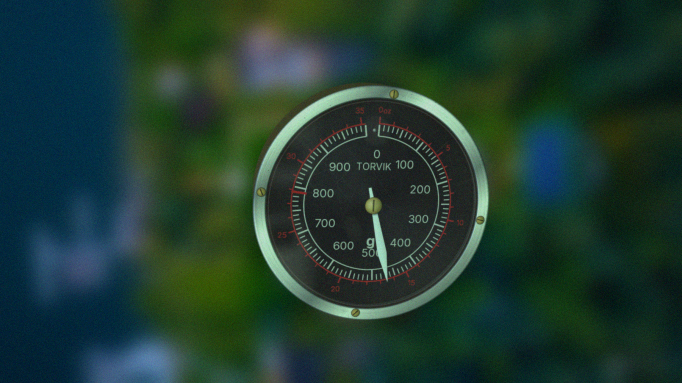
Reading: 470,g
